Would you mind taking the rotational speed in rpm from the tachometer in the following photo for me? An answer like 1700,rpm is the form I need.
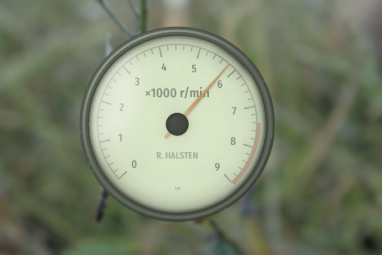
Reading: 5800,rpm
